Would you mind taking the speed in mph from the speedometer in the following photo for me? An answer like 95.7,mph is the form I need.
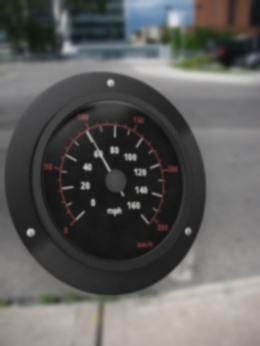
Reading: 60,mph
